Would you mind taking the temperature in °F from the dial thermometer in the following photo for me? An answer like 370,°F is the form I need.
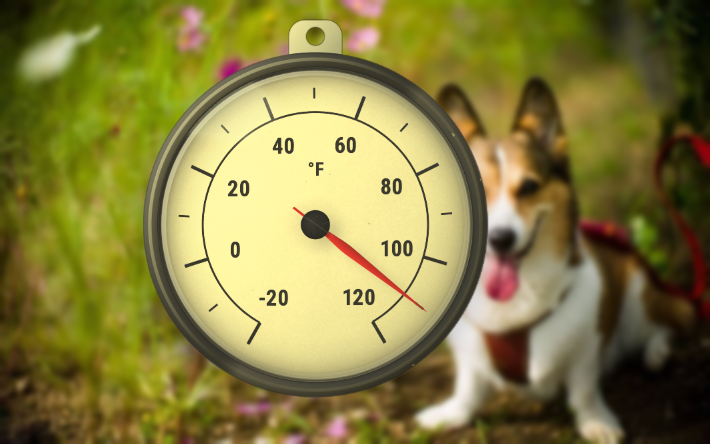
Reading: 110,°F
